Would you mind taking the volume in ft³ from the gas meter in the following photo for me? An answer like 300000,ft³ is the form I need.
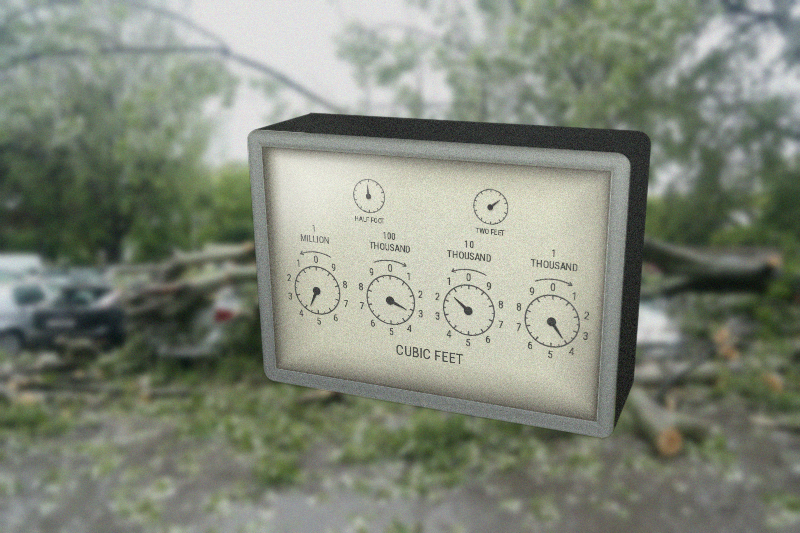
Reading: 431400,ft³
